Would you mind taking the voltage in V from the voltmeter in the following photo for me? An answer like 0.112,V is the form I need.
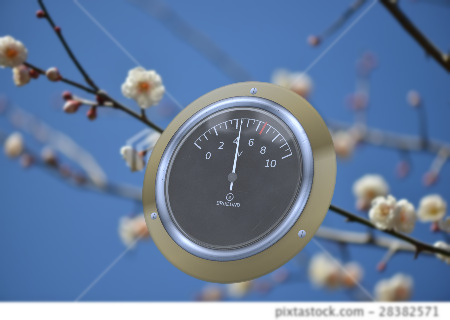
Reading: 4.5,V
